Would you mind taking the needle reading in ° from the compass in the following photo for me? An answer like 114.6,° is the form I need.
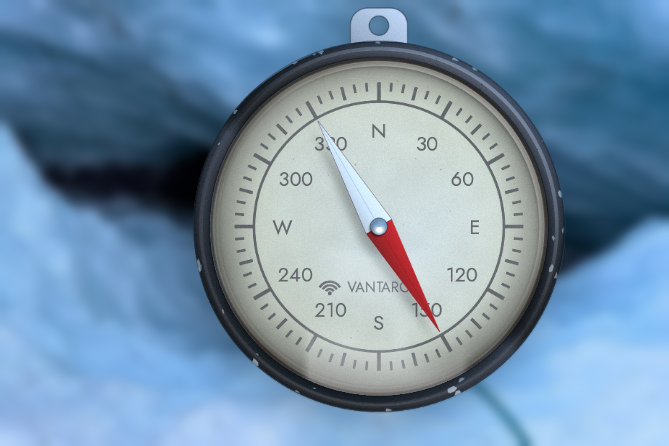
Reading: 150,°
